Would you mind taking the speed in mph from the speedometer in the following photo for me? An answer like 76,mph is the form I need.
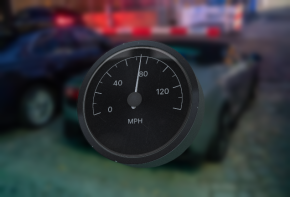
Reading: 75,mph
